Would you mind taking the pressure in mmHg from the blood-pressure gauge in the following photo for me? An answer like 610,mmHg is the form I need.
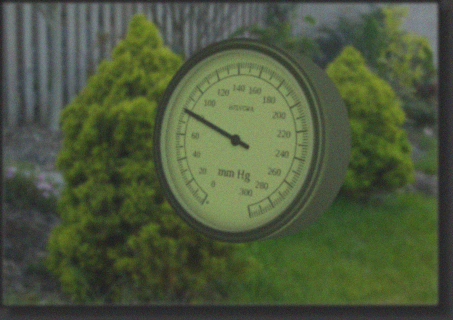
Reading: 80,mmHg
